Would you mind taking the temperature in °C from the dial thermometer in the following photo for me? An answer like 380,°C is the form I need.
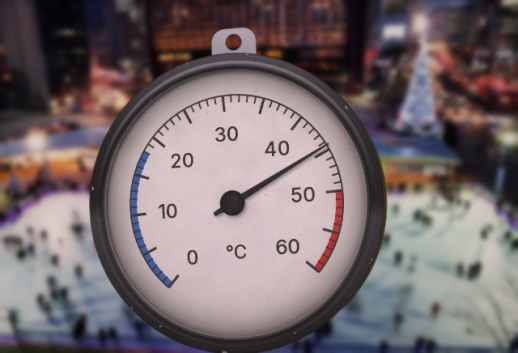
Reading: 44.5,°C
